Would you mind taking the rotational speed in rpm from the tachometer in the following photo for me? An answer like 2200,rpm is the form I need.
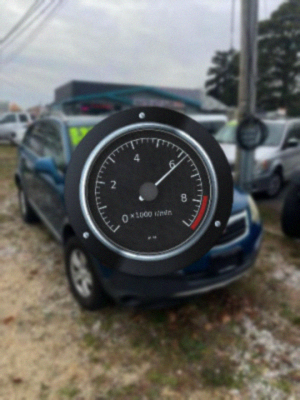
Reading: 6200,rpm
